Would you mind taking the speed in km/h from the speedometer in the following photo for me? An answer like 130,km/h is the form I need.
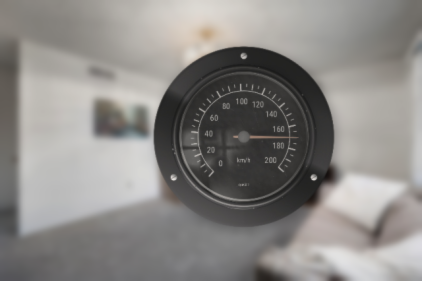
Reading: 170,km/h
